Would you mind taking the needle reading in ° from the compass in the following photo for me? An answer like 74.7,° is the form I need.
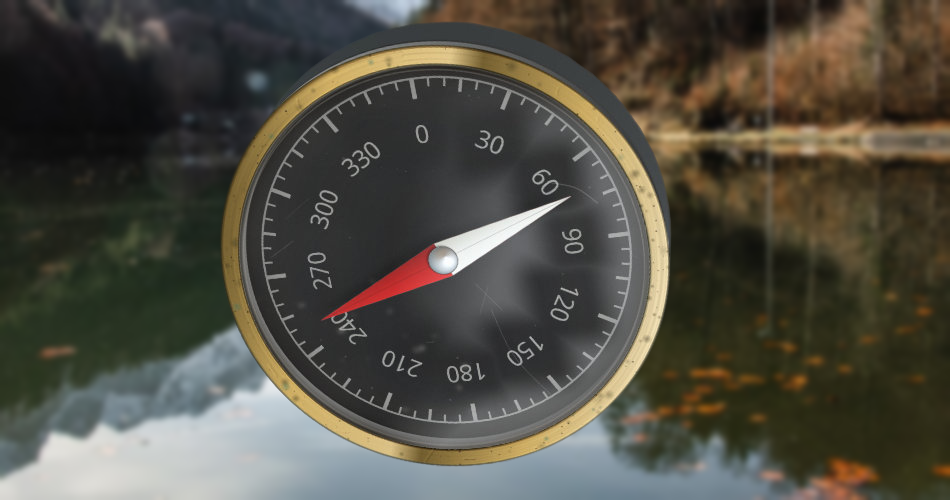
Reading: 250,°
